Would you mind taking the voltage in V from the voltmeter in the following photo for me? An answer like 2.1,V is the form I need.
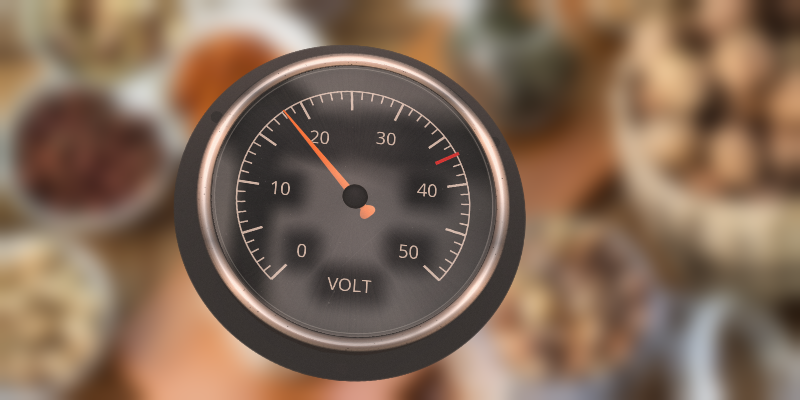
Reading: 18,V
